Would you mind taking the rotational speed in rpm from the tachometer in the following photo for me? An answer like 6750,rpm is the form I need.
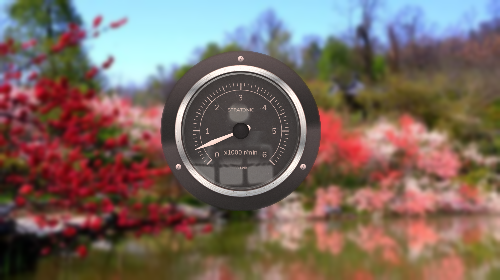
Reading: 500,rpm
